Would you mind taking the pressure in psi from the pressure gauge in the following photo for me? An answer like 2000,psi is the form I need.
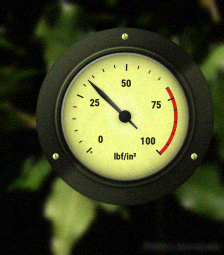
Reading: 32.5,psi
